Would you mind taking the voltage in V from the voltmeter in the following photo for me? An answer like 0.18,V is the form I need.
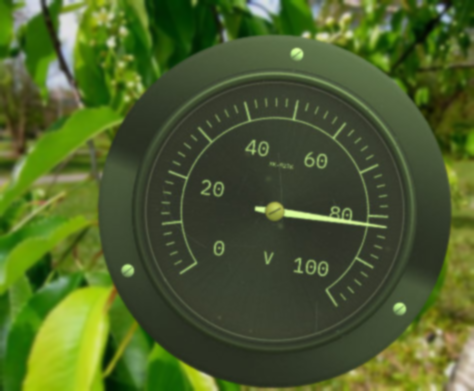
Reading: 82,V
